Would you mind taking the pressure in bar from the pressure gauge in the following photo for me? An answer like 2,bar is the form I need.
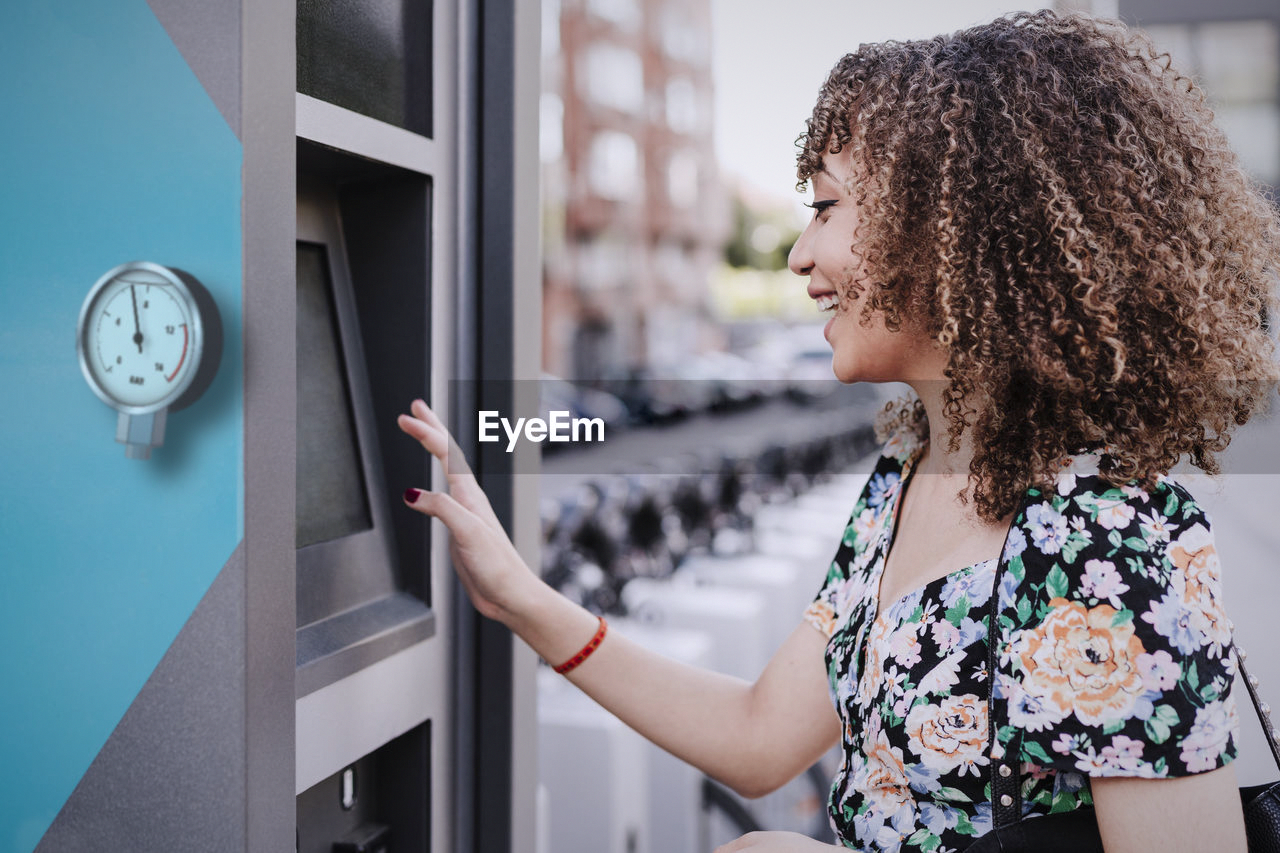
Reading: 7,bar
